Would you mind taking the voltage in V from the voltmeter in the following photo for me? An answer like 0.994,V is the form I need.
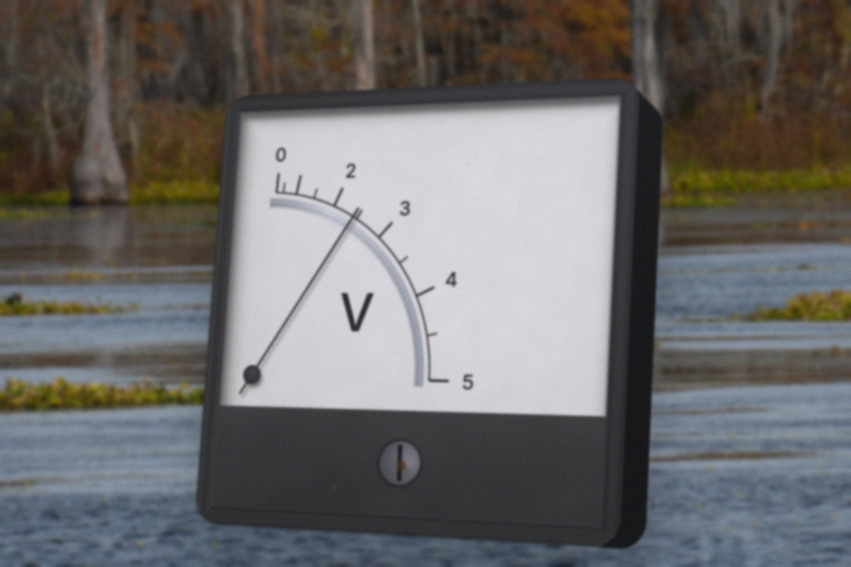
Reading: 2.5,V
